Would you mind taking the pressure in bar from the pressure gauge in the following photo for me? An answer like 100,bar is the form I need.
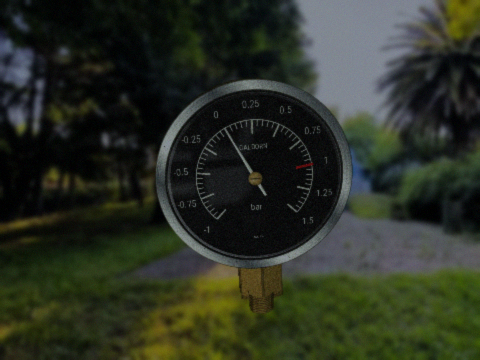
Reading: 0,bar
